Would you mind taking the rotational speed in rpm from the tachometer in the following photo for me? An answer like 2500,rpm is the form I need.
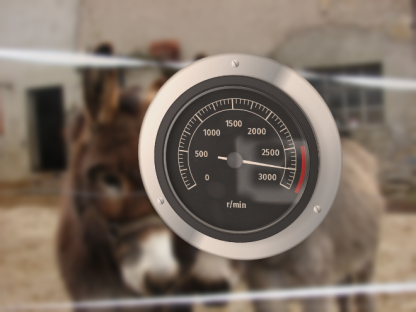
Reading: 2750,rpm
